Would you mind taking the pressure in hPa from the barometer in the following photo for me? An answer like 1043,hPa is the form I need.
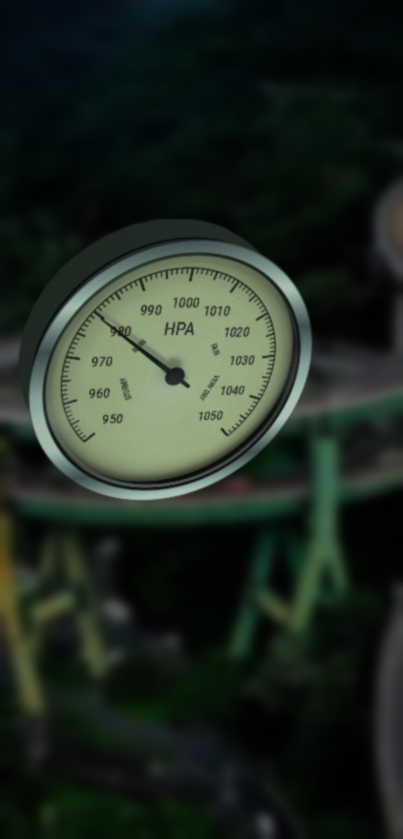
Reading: 980,hPa
